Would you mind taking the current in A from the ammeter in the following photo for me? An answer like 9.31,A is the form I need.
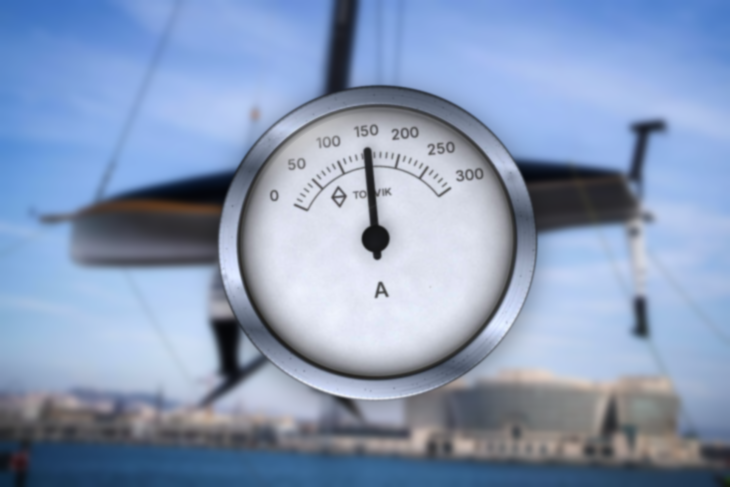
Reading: 150,A
